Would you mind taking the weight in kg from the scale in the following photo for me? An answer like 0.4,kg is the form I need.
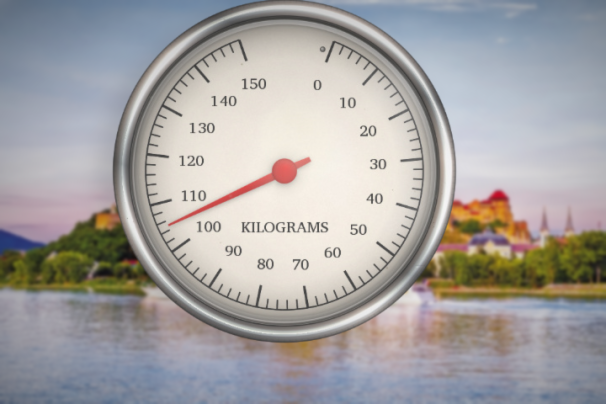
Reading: 105,kg
